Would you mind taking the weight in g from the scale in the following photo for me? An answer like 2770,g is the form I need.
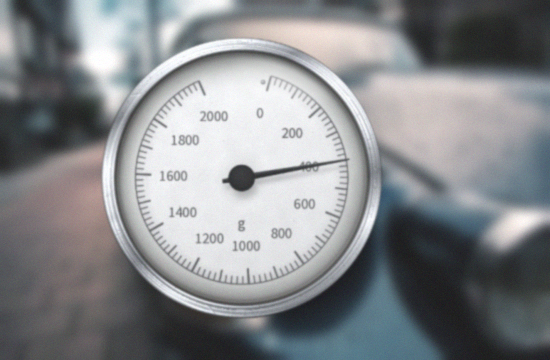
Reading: 400,g
